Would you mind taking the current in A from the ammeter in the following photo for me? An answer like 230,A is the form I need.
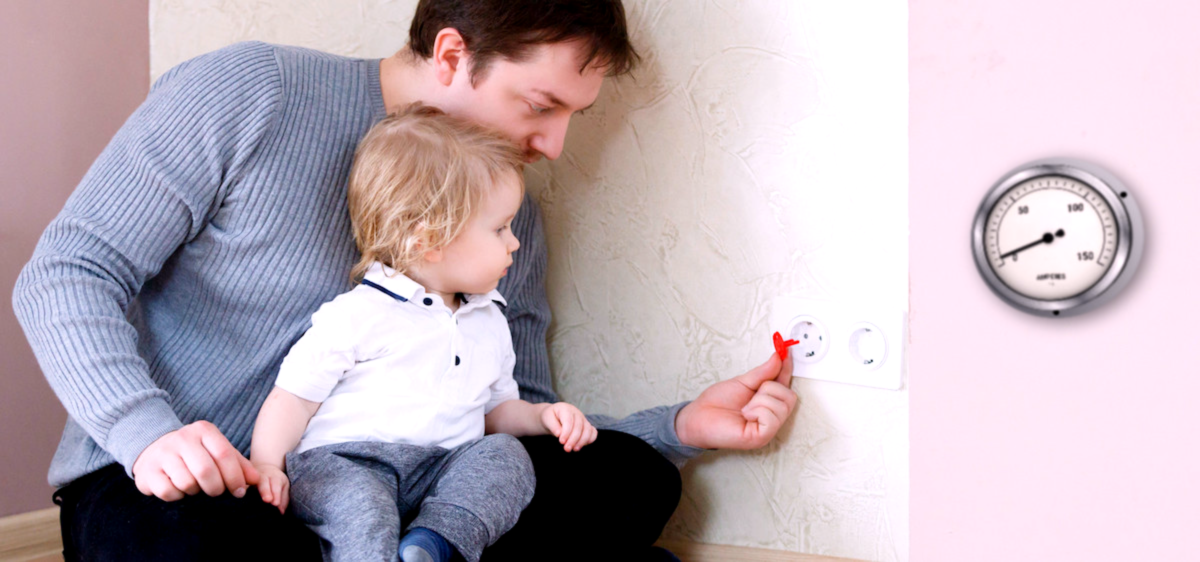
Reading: 5,A
